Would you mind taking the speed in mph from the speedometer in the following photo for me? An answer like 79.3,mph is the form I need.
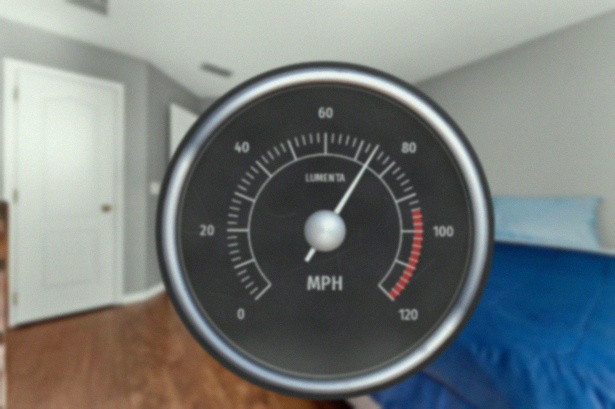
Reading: 74,mph
